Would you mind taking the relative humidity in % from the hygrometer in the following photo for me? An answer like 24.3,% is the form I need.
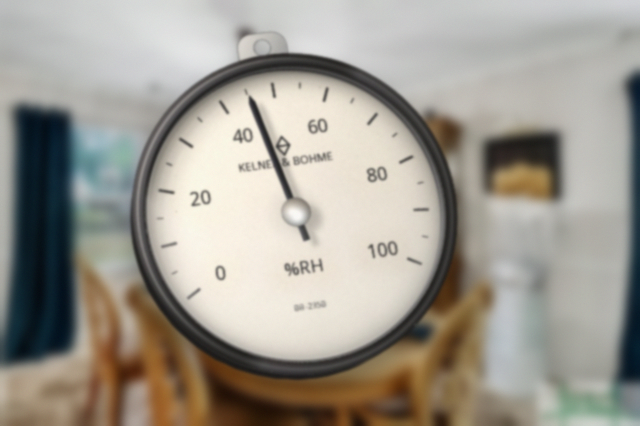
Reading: 45,%
